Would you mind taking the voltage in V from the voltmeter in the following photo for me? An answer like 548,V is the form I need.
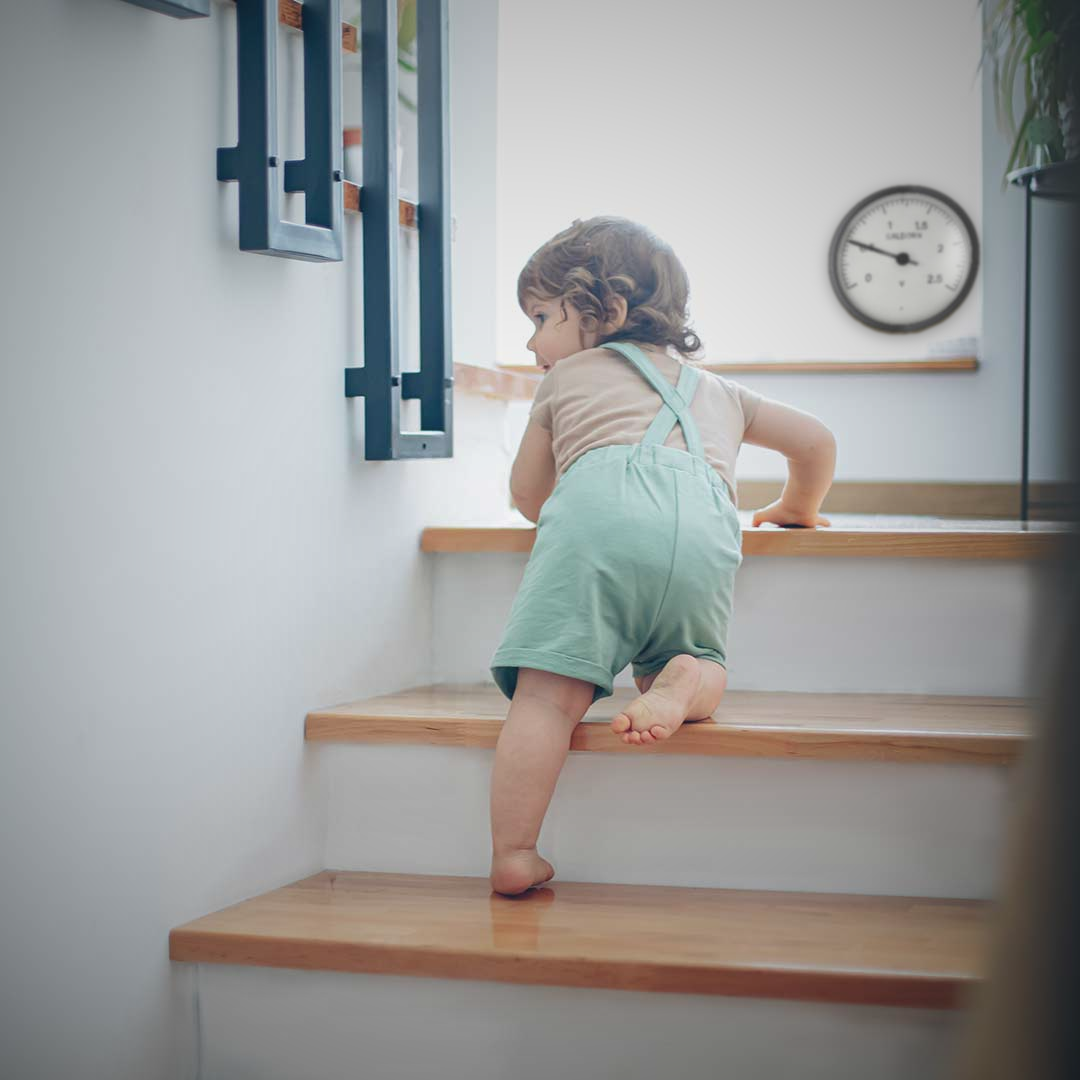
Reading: 0.5,V
